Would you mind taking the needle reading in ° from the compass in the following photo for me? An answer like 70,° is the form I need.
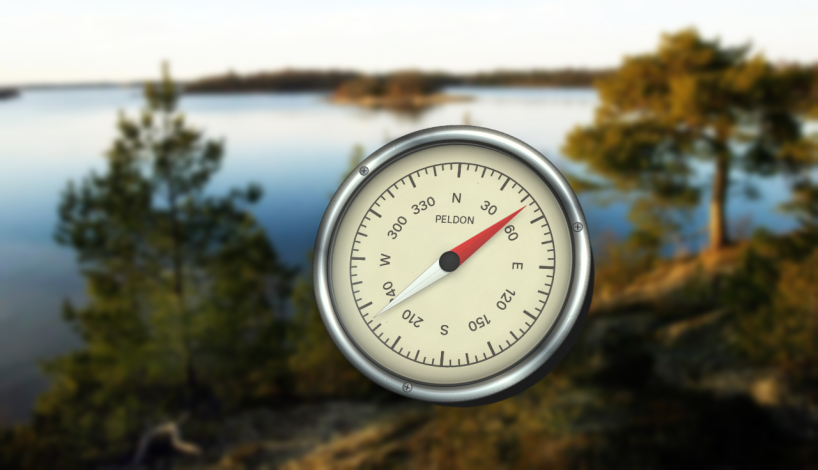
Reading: 50,°
